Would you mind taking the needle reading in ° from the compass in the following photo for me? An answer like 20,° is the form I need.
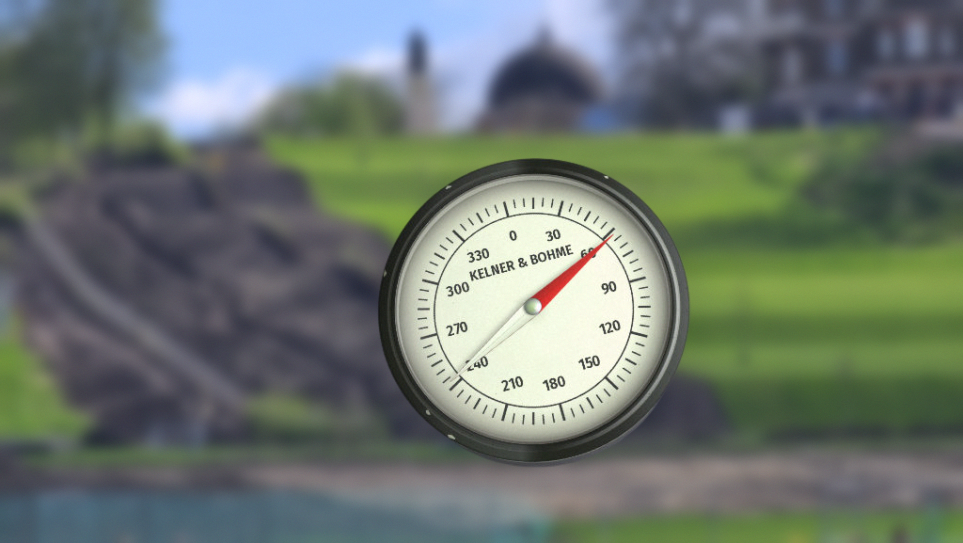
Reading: 62.5,°
